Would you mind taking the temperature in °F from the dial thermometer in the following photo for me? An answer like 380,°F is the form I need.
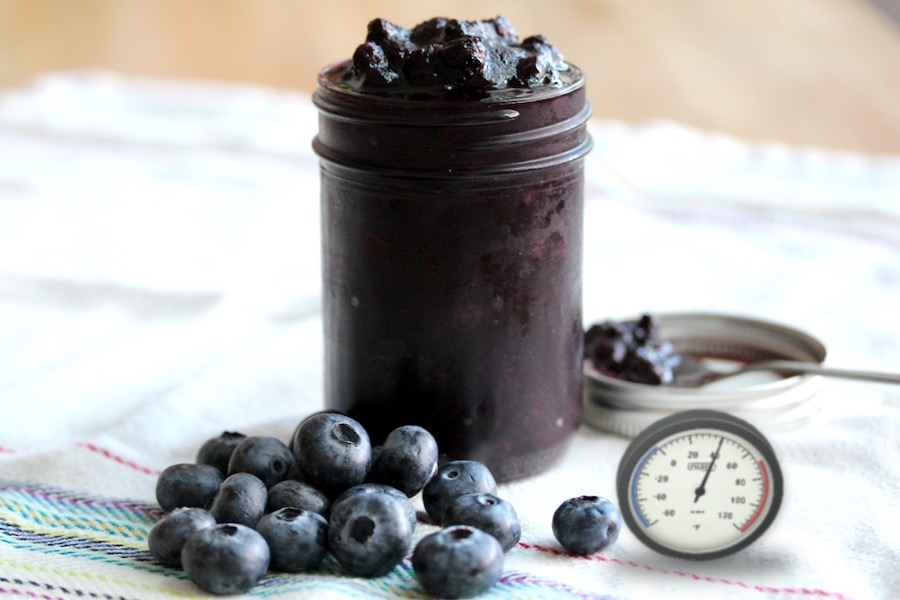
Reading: 40,°F
